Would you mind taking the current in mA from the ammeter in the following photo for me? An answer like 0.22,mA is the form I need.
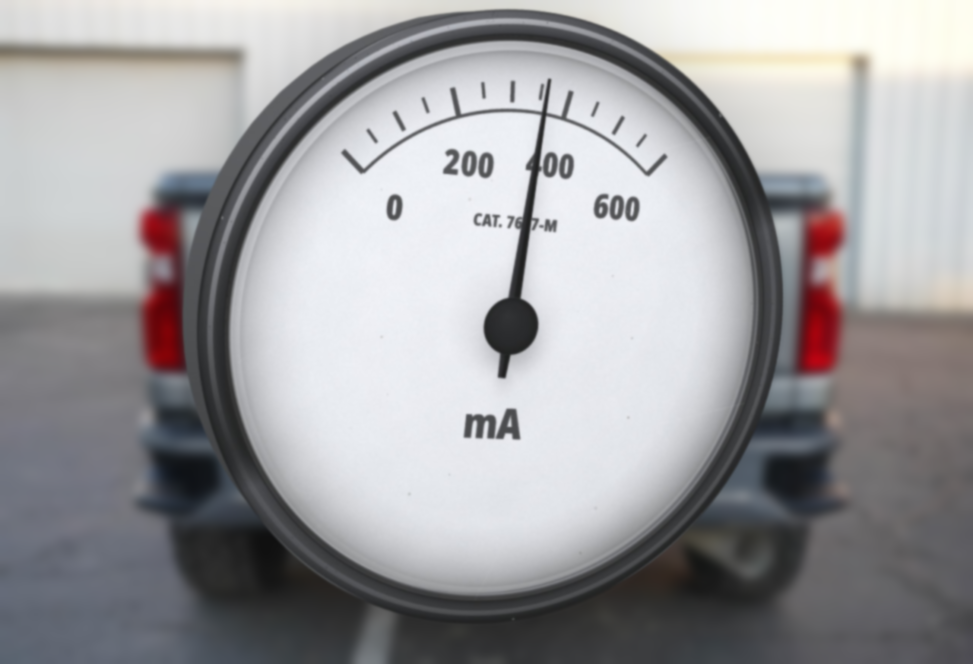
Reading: 350,mA
